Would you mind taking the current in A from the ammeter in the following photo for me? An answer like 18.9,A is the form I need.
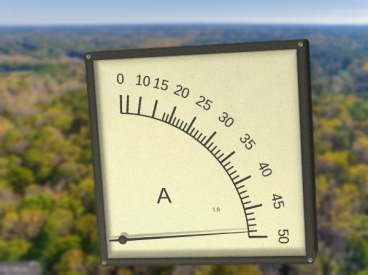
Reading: 49,A
